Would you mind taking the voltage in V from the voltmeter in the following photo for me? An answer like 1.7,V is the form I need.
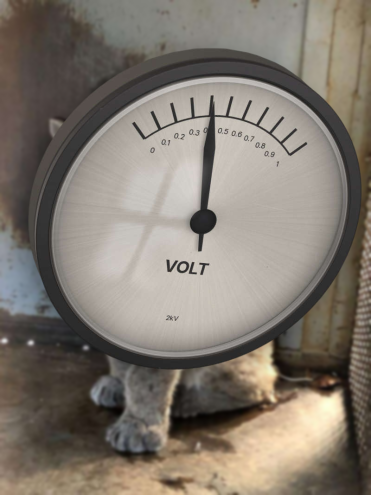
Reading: 0.4,V
